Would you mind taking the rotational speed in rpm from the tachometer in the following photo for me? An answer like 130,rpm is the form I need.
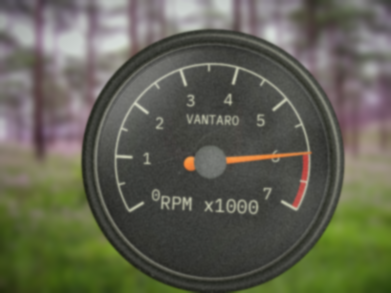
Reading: 6000,rpm
